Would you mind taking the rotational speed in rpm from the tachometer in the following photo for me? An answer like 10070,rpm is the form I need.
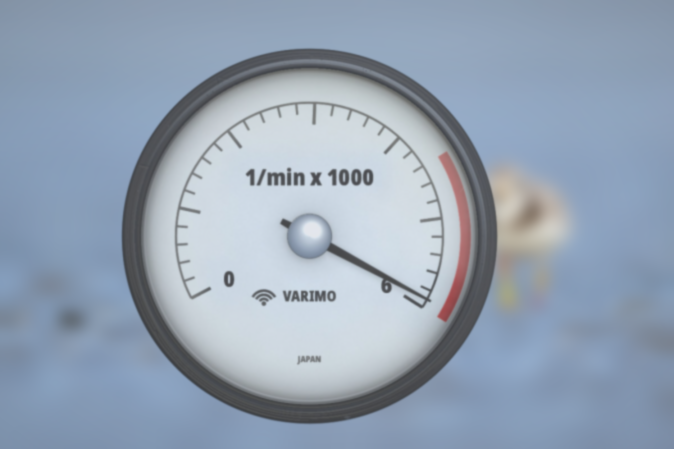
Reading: 5900,rpm
